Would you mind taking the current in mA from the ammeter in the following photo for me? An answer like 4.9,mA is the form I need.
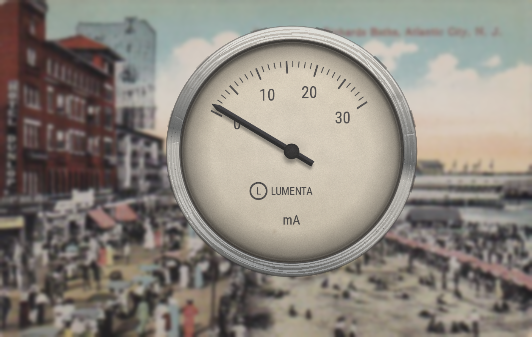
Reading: 1,mA
